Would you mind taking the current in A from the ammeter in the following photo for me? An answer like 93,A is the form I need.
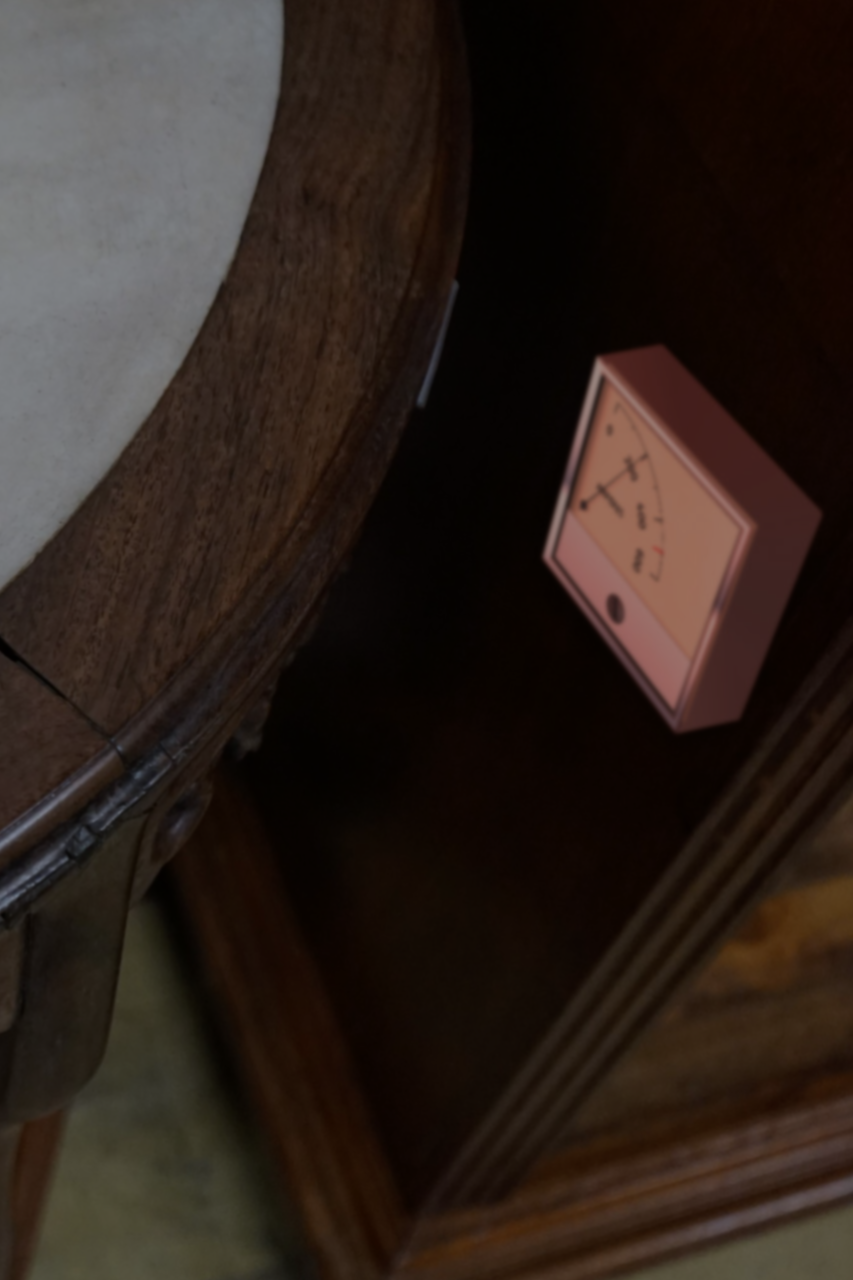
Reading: 200,A
